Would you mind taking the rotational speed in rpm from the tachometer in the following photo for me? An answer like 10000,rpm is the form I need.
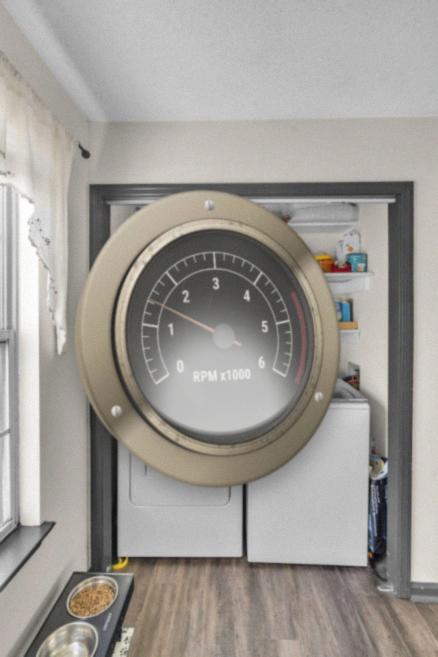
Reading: 1400,rpm
